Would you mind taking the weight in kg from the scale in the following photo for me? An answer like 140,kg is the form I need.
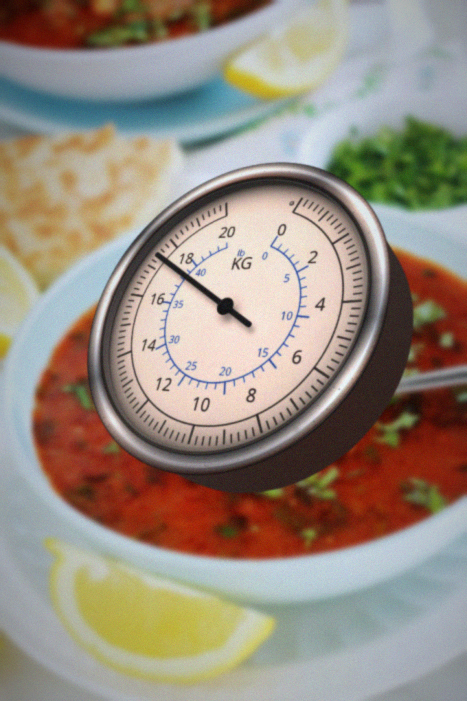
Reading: 17.4,kg
